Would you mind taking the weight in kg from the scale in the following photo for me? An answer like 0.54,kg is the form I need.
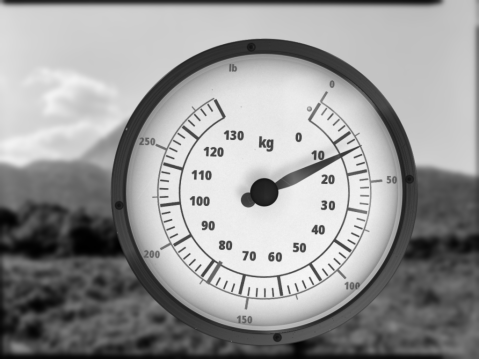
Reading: 14,kg
